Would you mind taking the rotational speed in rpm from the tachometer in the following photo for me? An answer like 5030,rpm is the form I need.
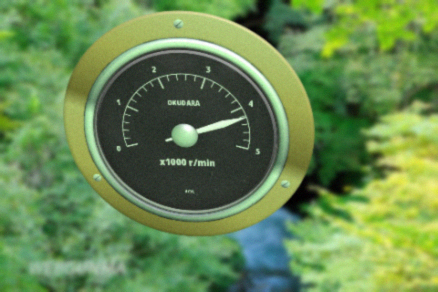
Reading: 4200,rpm
